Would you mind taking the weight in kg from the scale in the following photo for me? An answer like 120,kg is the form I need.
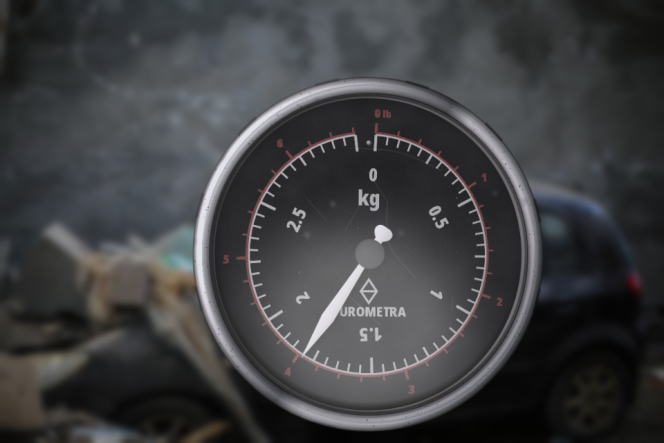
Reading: 1.8,kg
